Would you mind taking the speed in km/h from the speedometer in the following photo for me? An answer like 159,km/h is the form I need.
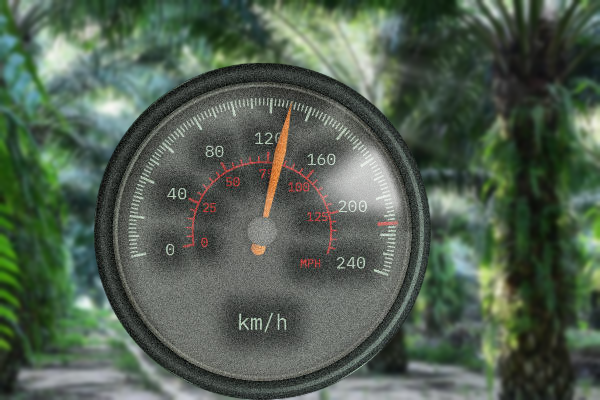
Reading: 130,km/h
